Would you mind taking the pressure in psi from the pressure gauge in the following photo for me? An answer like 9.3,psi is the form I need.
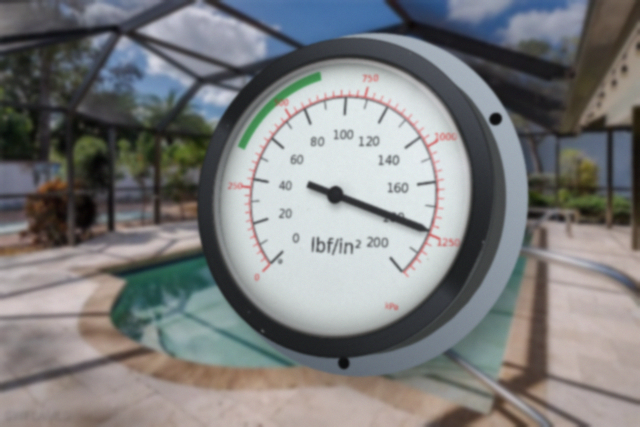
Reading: 180,psi
